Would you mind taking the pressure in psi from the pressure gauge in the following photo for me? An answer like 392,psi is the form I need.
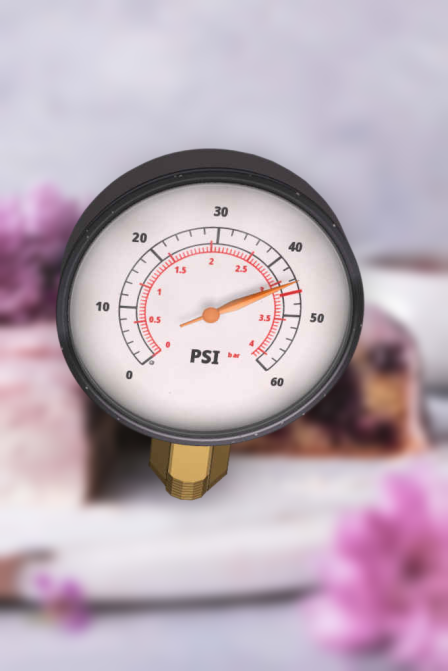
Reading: 44,psi
